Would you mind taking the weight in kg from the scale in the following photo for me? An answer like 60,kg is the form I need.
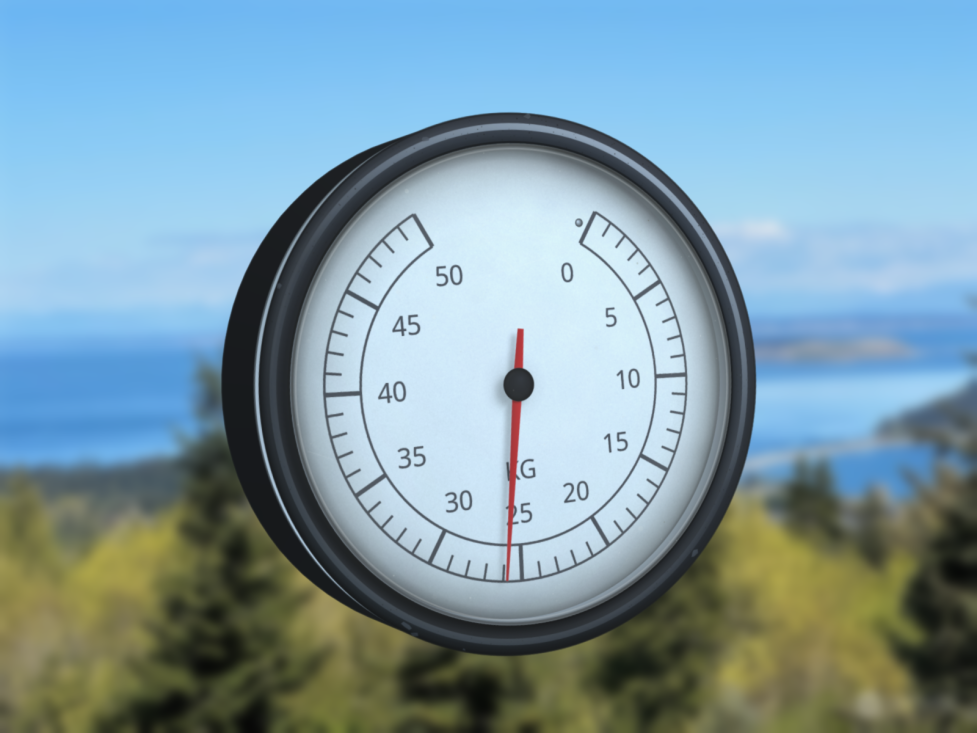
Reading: 26,kg
